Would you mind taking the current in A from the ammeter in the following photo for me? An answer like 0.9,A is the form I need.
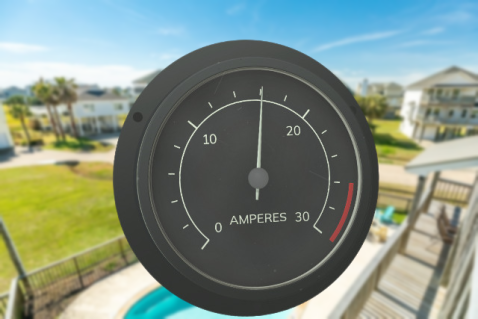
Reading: 16,A
